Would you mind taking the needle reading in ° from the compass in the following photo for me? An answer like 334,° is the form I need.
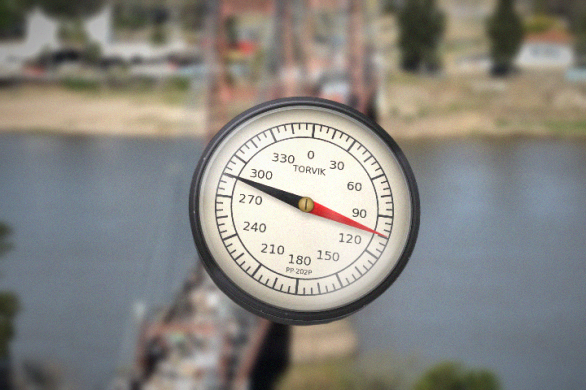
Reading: 105,°
